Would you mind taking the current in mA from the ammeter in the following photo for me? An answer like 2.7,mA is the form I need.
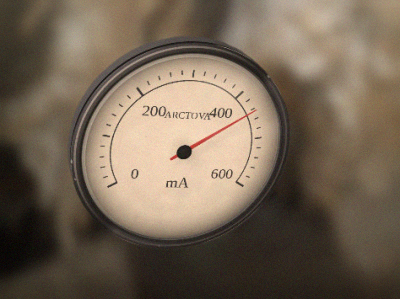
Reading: 440,mA
